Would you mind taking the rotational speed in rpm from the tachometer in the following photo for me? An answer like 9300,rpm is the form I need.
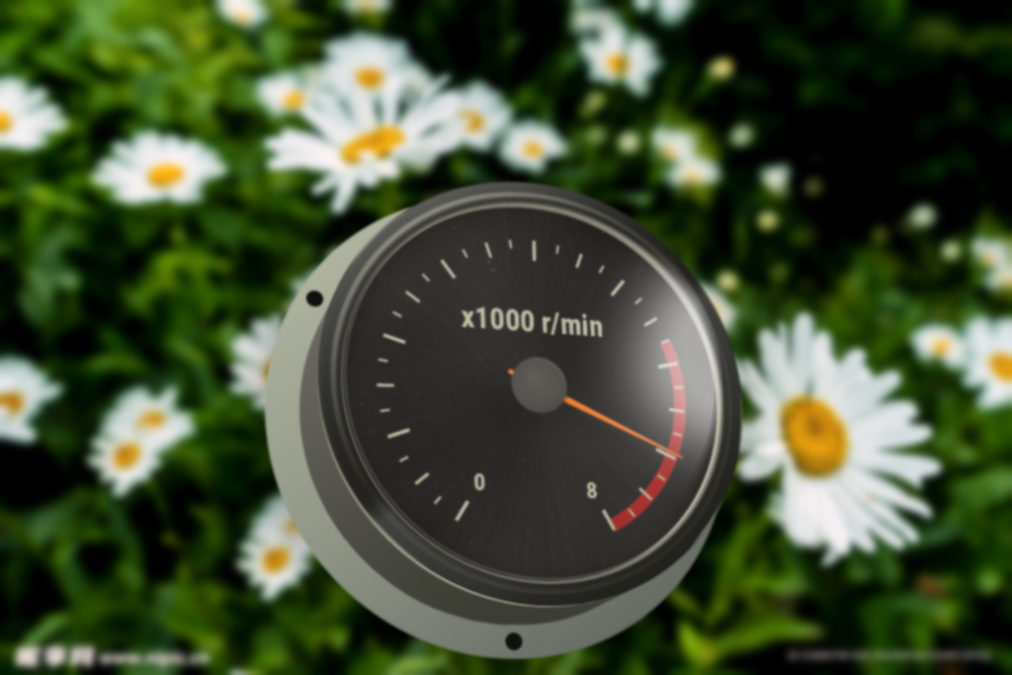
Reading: 7000,rpm
